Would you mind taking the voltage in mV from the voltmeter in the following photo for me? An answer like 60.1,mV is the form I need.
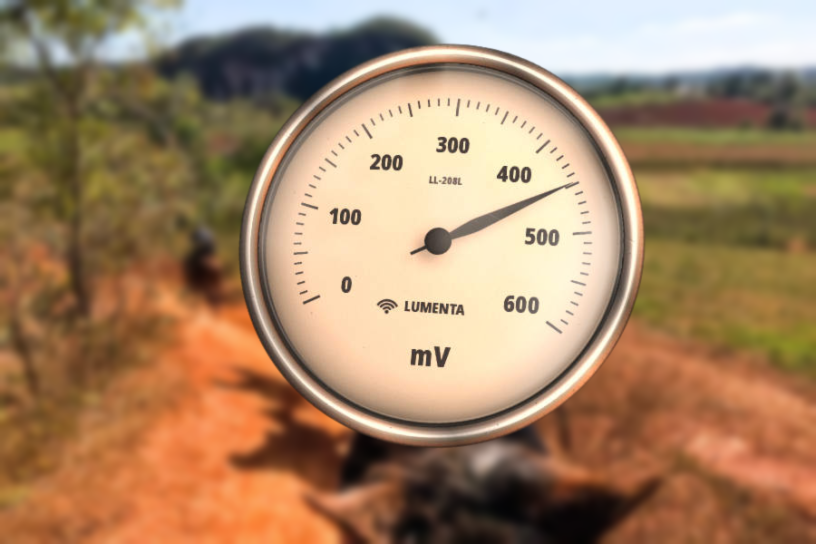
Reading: 450,mV
